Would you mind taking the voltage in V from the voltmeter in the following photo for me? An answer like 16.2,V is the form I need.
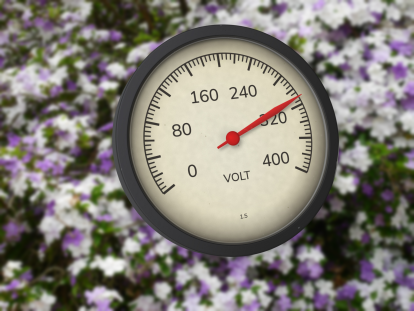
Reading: 310,V
